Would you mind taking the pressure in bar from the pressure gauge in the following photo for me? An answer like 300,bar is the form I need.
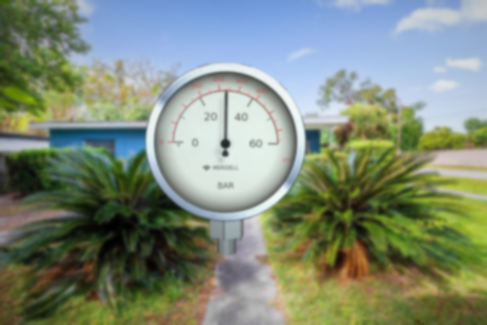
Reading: 30,bar
